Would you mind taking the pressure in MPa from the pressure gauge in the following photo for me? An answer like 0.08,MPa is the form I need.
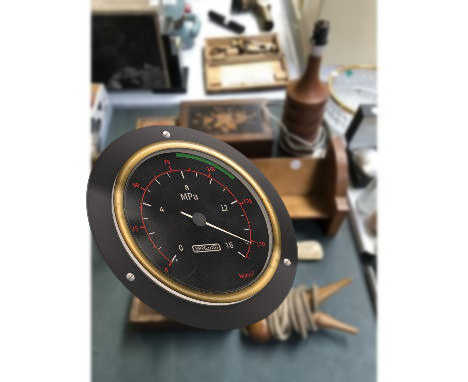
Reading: 15,MPa
